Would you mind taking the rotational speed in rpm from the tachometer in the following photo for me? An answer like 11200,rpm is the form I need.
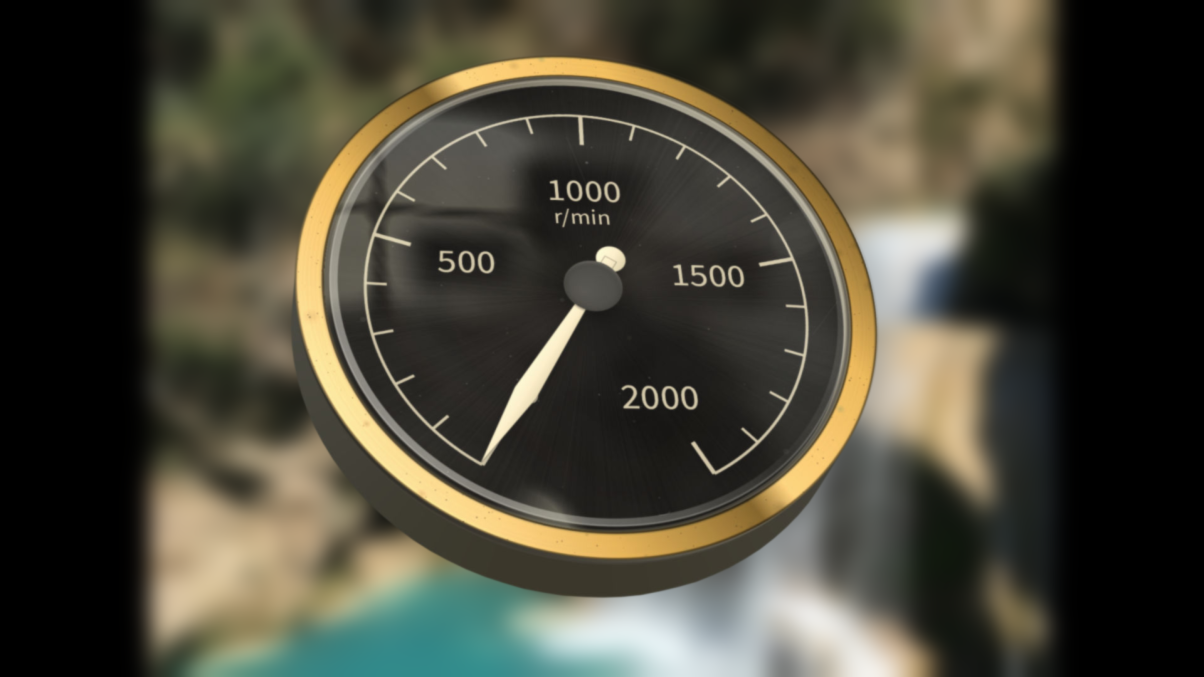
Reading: 0,rpm
